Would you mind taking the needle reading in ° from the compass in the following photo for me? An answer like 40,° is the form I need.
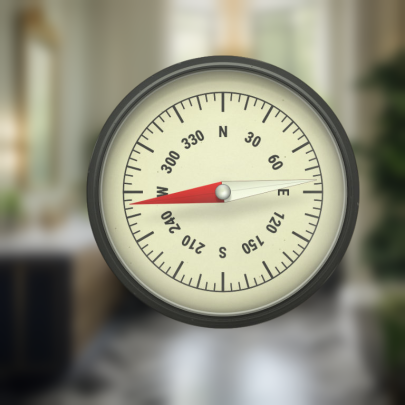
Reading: 262.5,°
